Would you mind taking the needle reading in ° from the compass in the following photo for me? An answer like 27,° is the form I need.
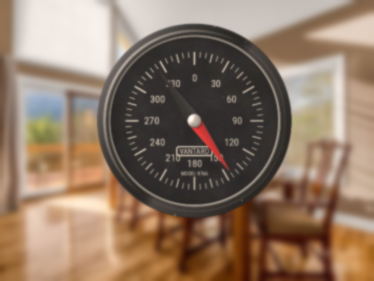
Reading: 145,°
